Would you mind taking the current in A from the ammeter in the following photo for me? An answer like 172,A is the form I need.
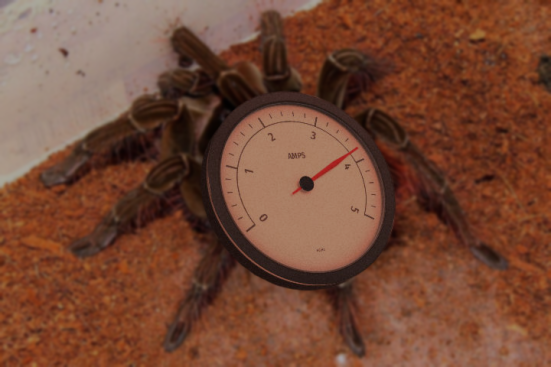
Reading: 3.8,A
